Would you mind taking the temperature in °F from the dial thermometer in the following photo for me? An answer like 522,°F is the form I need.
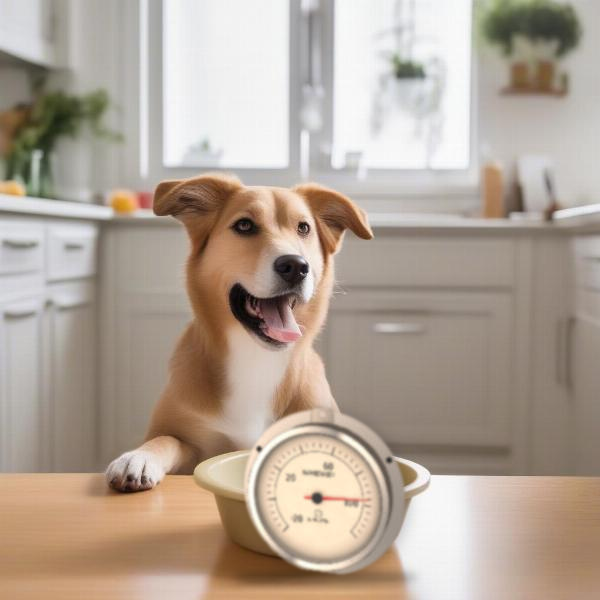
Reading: 96,°F
